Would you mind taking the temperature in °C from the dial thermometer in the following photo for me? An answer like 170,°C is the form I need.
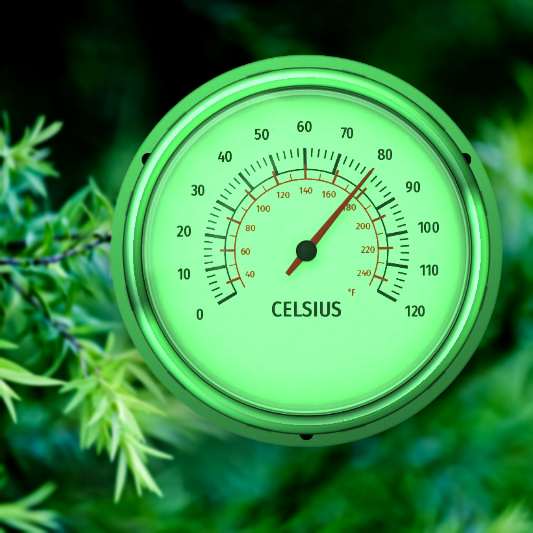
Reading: 80,°C
